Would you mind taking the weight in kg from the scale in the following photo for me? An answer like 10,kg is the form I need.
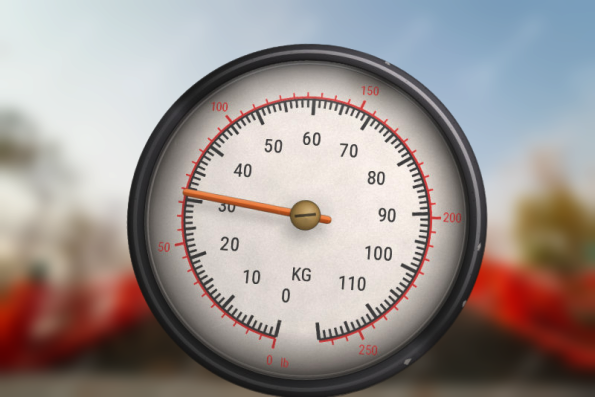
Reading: 31,kg
